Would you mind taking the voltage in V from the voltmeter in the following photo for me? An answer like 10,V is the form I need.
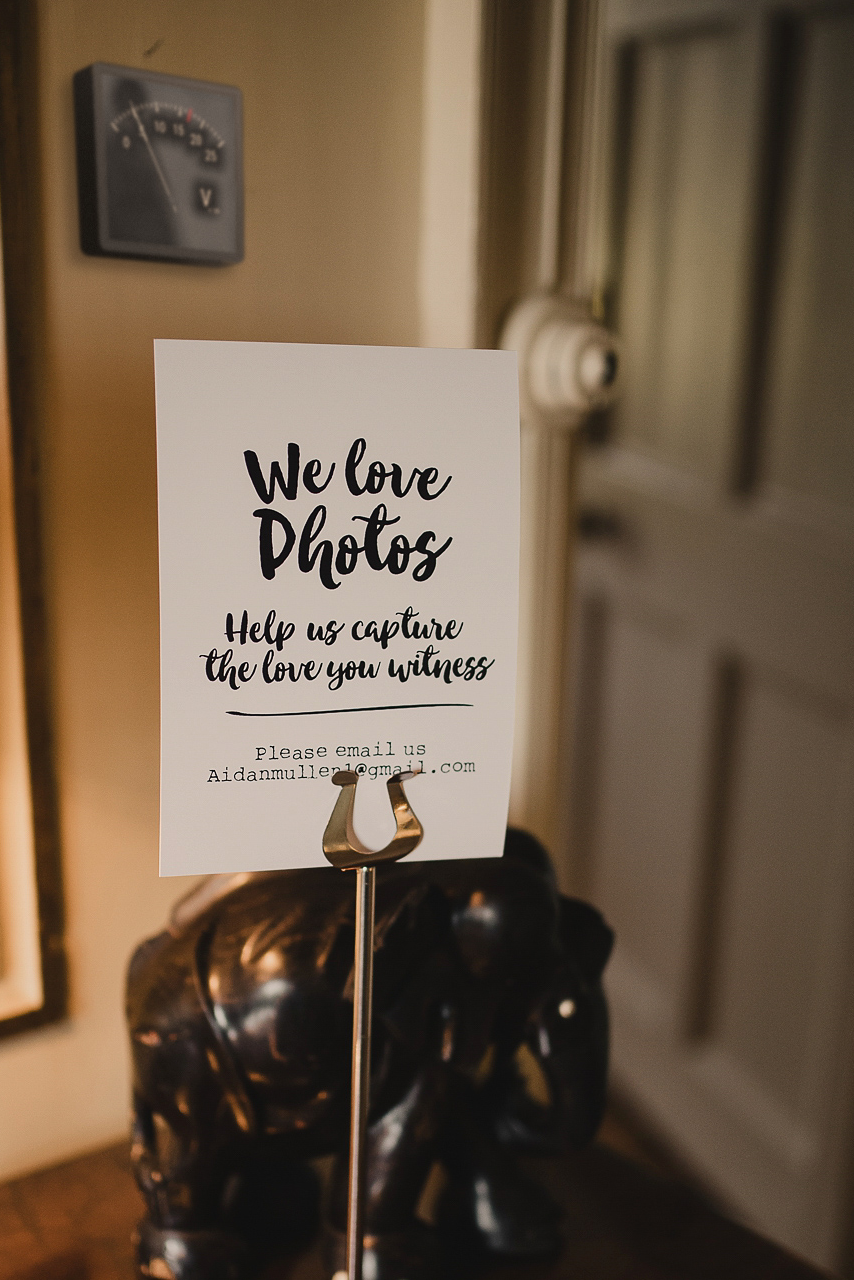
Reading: 5,V
